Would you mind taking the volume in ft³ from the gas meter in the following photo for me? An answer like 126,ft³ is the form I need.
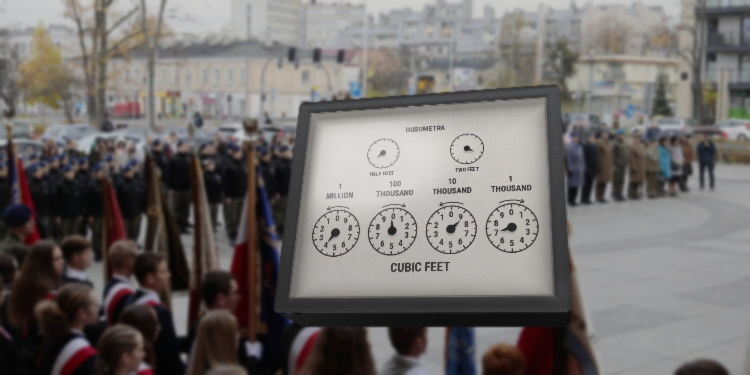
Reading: 398700,ft³
